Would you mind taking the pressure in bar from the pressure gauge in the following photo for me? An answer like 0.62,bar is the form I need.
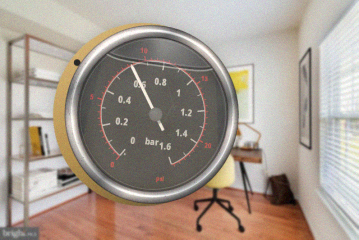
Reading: 0.6,bar
